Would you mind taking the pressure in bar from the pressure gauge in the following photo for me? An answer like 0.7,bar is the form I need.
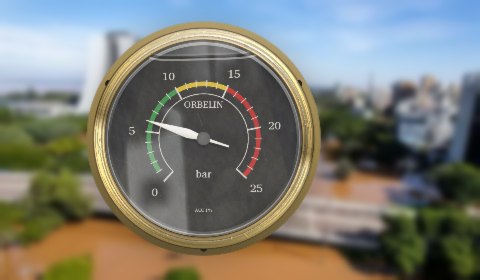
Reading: 6,bar
